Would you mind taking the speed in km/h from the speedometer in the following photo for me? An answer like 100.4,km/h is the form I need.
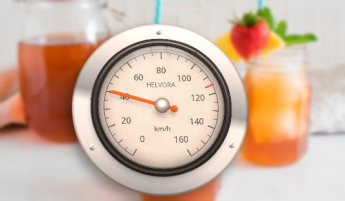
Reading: 40,km/h
